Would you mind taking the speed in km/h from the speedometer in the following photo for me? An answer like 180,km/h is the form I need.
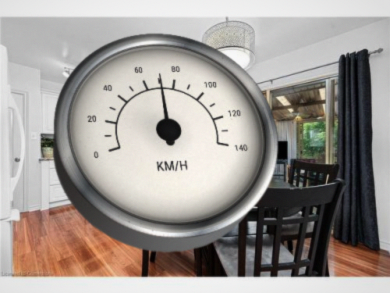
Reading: 70,km/h
